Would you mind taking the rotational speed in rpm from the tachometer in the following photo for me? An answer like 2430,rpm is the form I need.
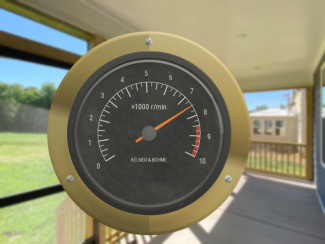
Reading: 7500,rpm
